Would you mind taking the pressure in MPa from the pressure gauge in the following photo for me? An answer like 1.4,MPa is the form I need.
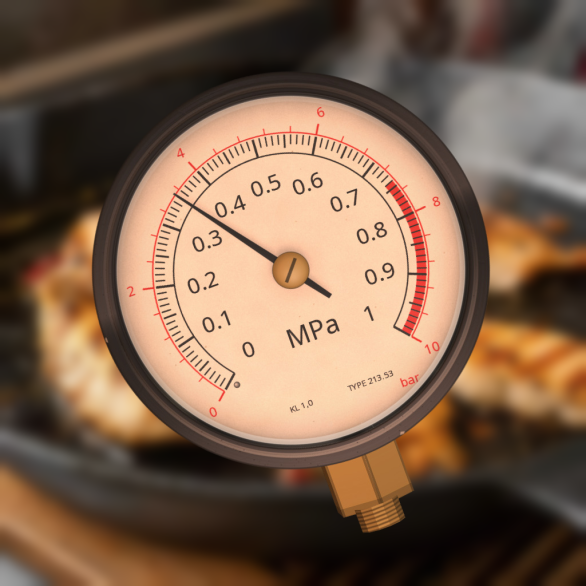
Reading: 0.35,MPa
